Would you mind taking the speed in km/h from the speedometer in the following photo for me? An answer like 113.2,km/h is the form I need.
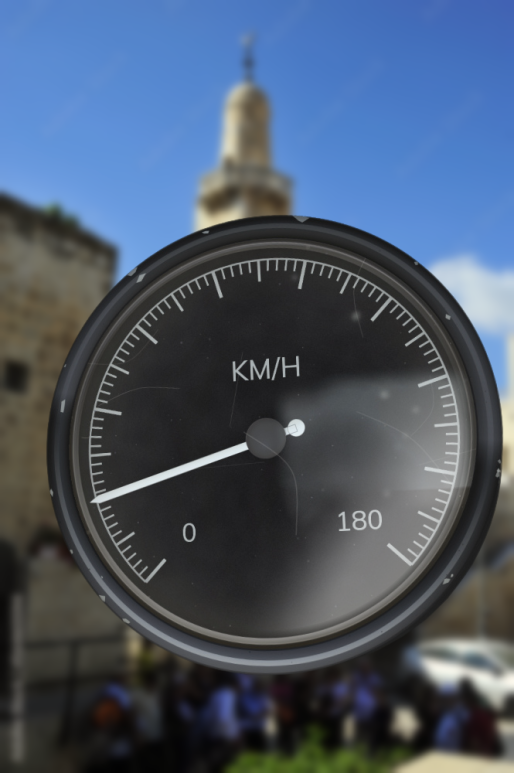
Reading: 20,km/h
